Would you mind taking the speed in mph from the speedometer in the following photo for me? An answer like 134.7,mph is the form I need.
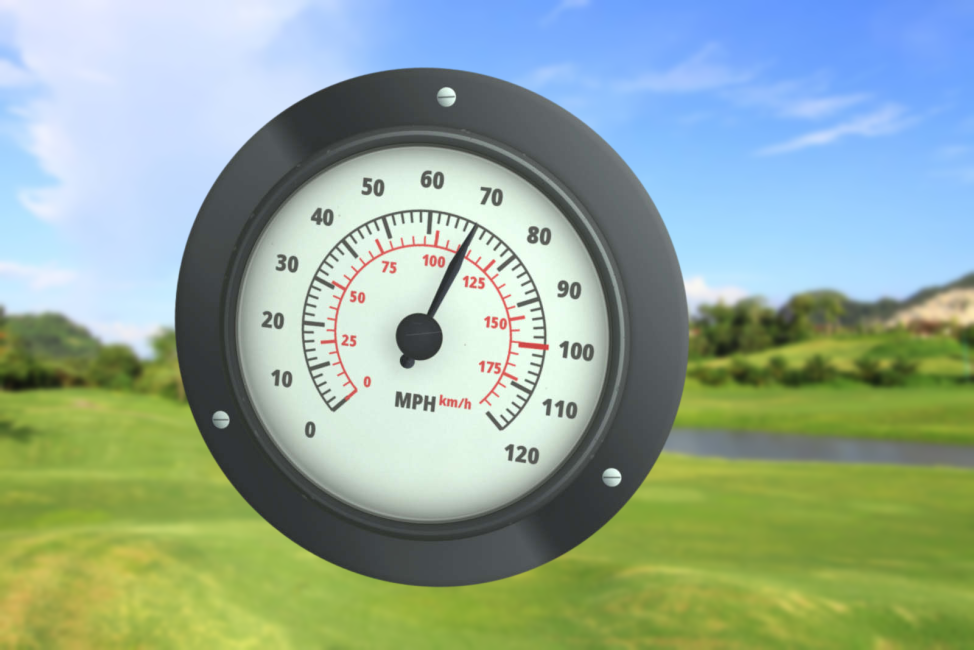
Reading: 70,mph
